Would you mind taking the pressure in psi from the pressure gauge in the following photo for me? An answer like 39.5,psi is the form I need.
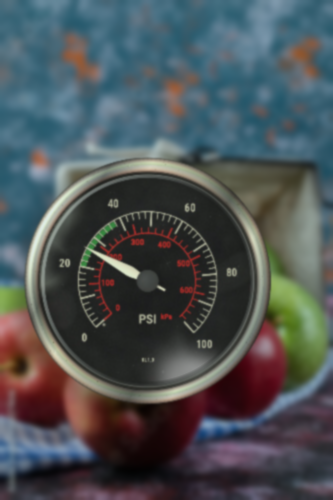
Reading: 26,psi
